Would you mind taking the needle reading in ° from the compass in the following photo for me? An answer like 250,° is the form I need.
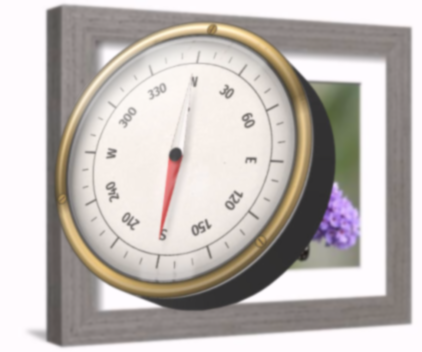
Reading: 180,°
